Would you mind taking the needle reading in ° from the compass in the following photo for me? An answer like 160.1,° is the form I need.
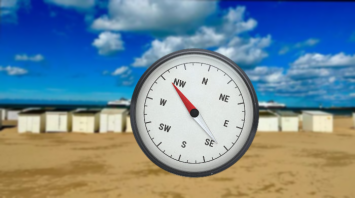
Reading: 305,°
